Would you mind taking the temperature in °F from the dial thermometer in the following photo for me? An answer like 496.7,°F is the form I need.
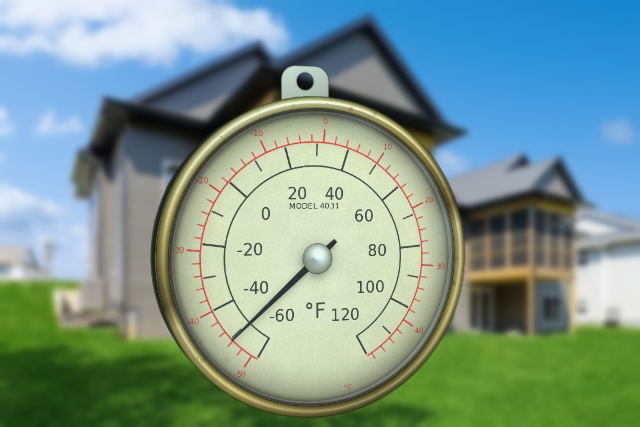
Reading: -50,°F
